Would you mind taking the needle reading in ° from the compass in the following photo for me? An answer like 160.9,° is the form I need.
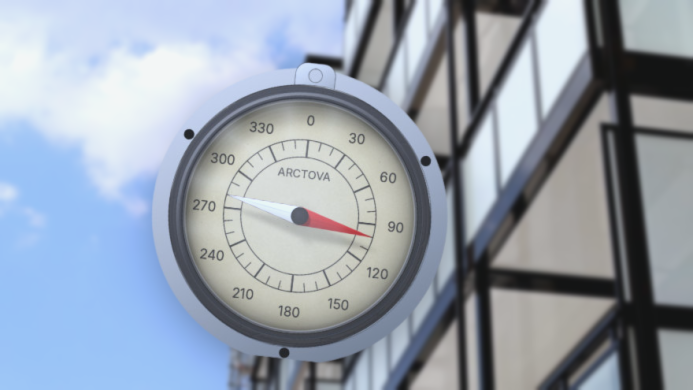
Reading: 100,°
